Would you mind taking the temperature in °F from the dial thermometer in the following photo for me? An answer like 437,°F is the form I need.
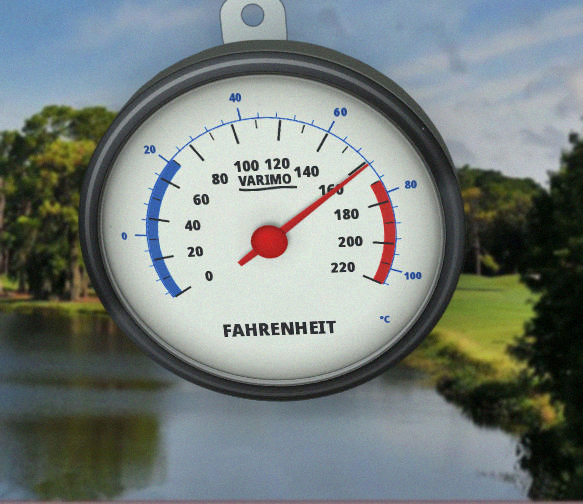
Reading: 160,°F
